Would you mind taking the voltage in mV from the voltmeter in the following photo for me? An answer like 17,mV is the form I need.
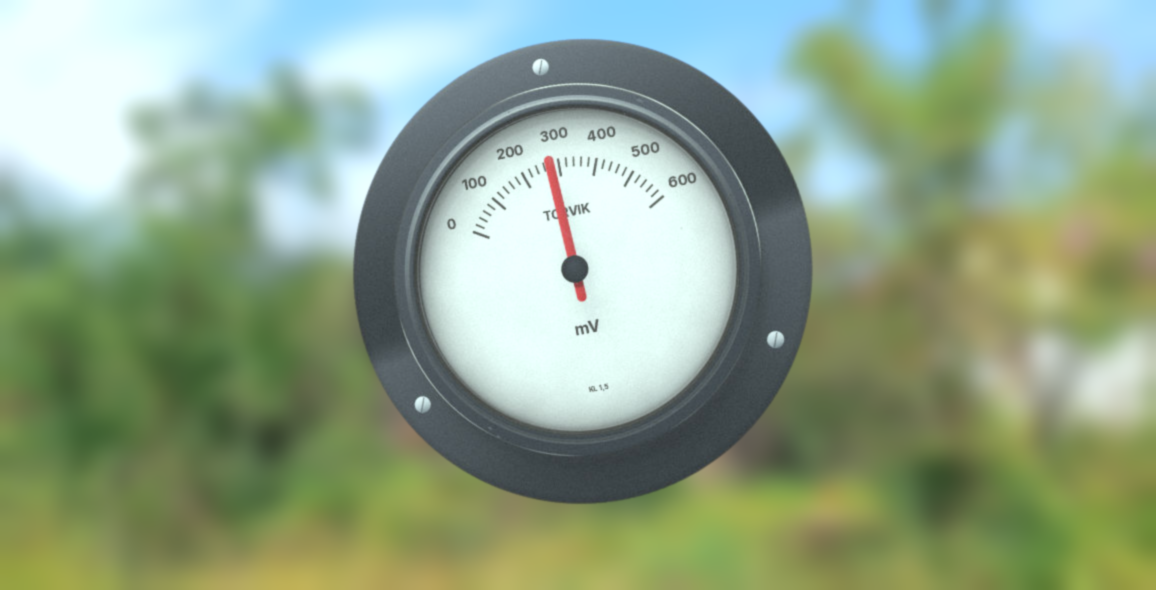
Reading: 280,mV
